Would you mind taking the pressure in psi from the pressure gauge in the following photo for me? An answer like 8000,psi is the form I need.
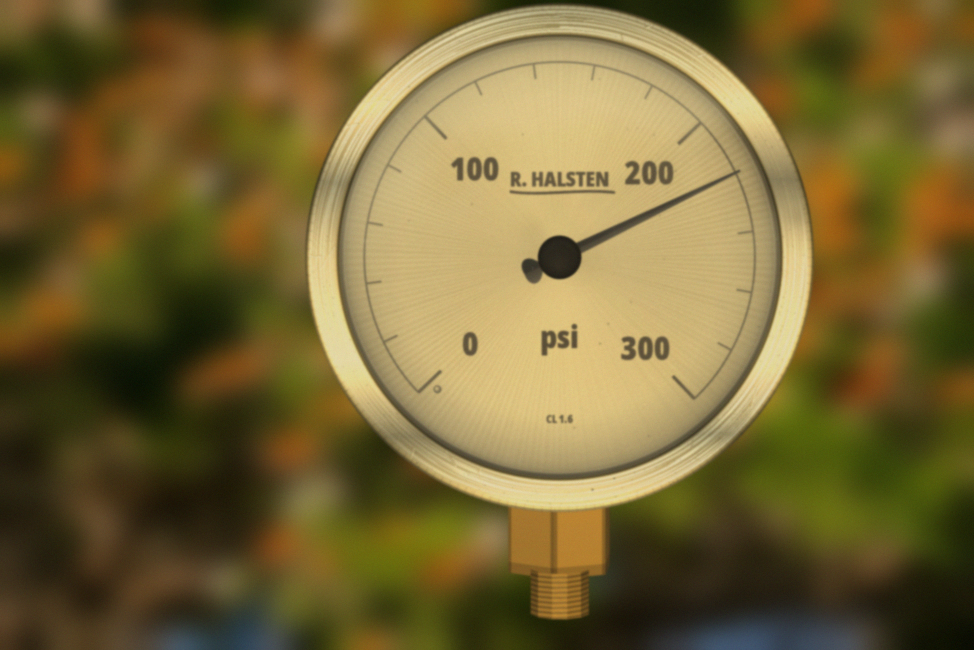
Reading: 220,psi
